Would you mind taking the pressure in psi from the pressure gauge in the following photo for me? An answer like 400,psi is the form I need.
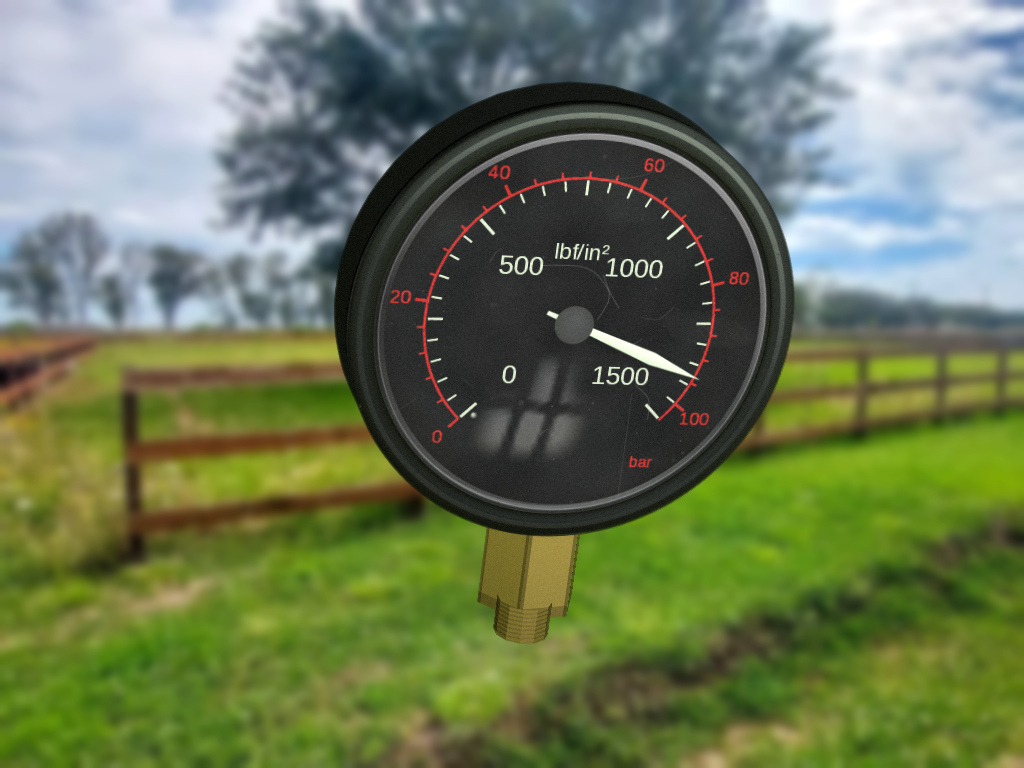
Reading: 1375,psi
